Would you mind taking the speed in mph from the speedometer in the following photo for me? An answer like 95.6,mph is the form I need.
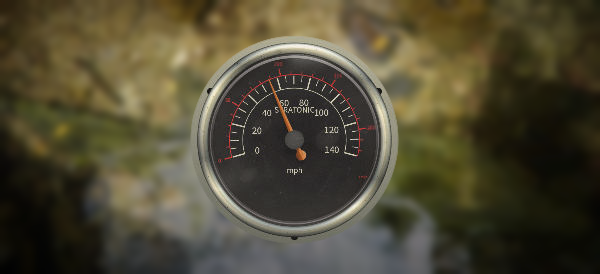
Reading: 55,mph
